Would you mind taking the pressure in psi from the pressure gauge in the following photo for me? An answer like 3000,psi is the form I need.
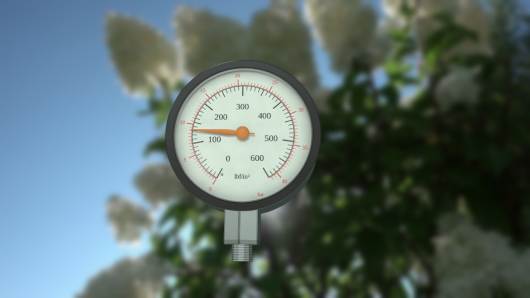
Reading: 130,psi
